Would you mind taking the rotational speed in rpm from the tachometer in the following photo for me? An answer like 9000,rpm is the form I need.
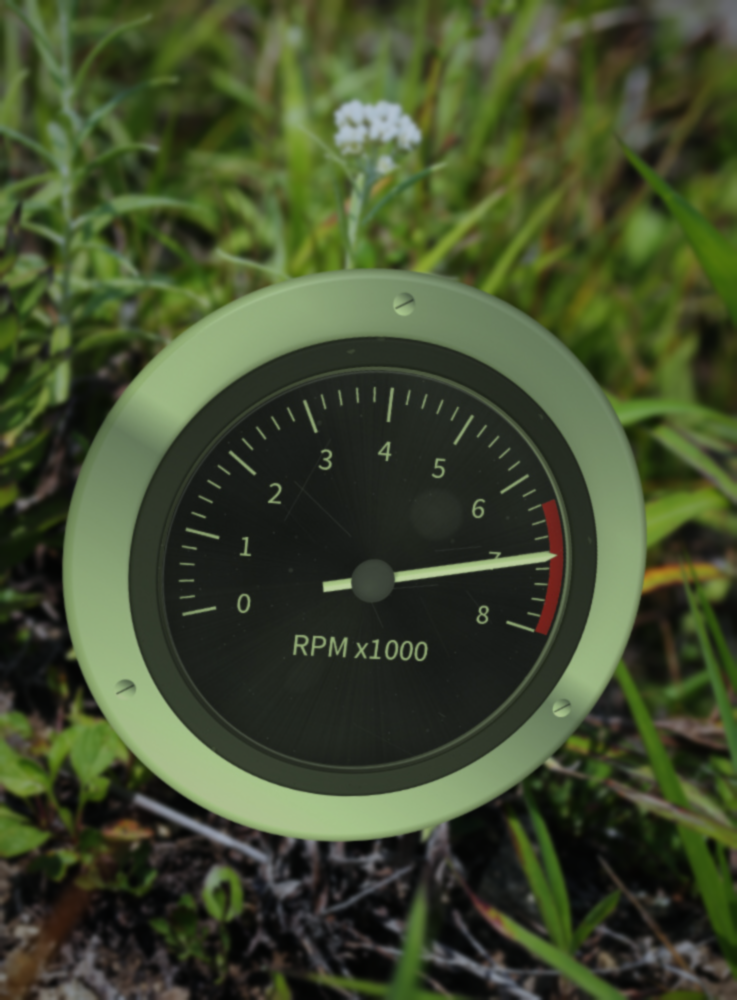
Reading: 7000,rpm
